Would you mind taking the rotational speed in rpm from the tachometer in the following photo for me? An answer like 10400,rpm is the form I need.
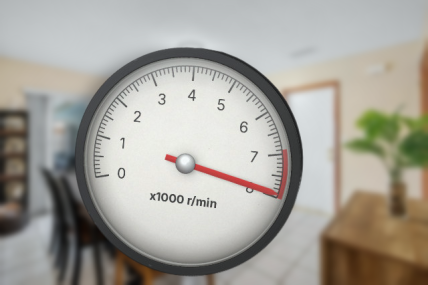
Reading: 7900,rpm
